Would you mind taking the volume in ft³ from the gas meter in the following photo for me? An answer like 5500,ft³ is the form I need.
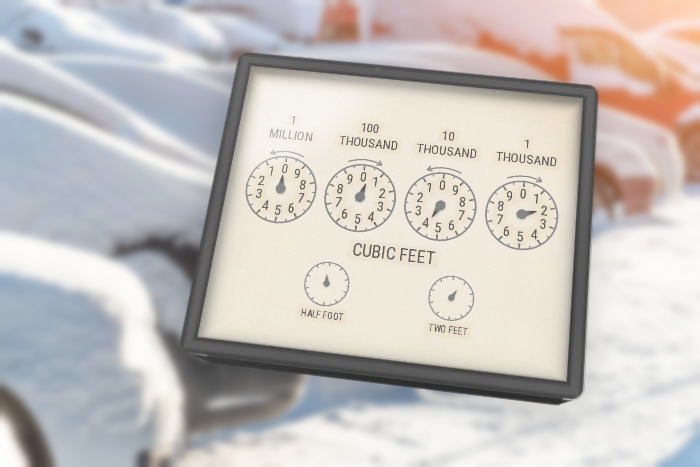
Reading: 4200,ft³
